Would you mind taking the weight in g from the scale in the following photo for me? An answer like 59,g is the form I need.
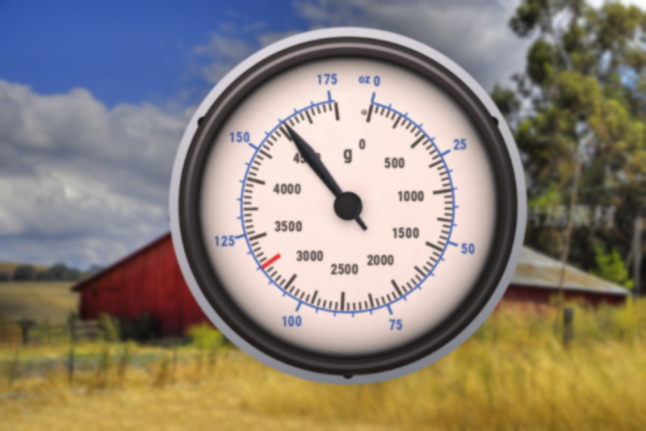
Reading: 4550,g
